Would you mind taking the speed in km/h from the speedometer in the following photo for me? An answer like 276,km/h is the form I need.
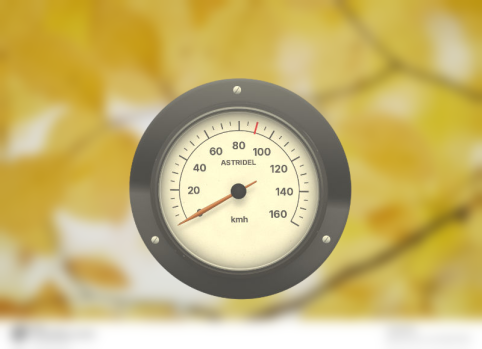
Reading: 0,km/h
